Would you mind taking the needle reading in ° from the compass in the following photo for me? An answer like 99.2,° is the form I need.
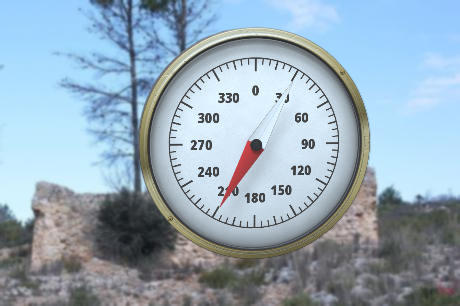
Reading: 210,°
